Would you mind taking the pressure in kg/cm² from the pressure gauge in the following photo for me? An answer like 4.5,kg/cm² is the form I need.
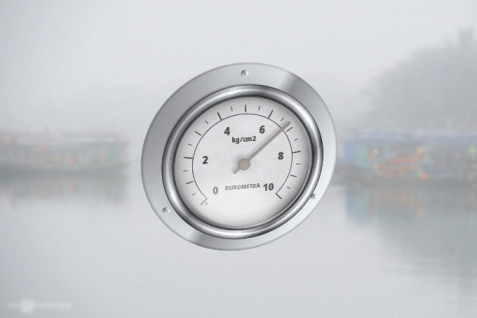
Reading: 6.75,kg/cm²
